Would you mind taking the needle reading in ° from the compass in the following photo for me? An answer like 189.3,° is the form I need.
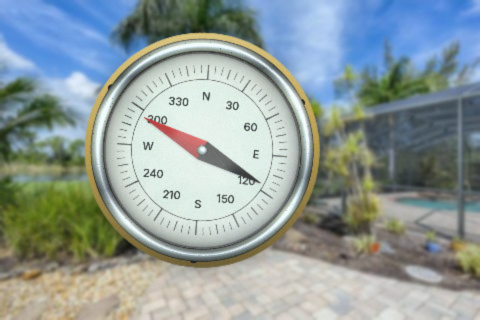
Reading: 295,°
